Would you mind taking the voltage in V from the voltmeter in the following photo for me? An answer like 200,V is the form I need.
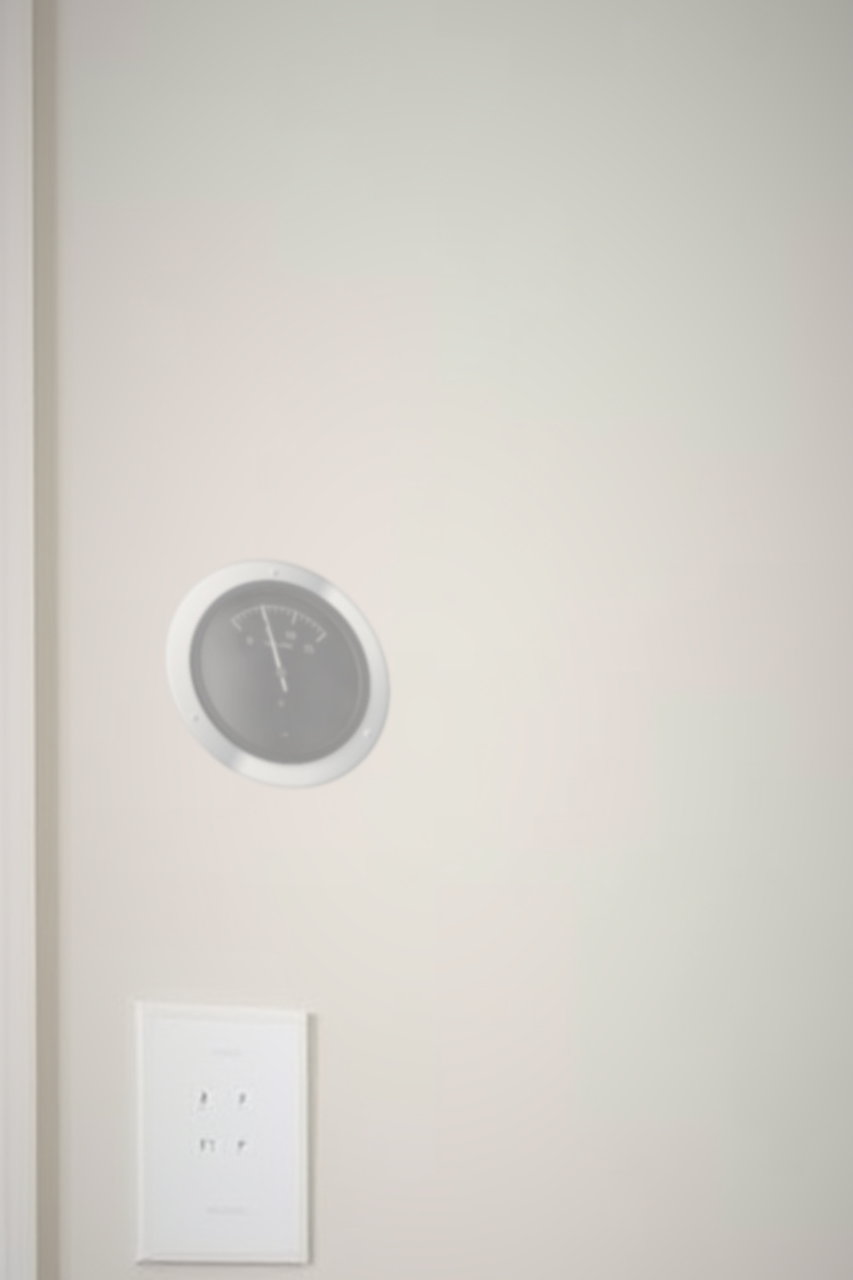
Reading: 5,V
